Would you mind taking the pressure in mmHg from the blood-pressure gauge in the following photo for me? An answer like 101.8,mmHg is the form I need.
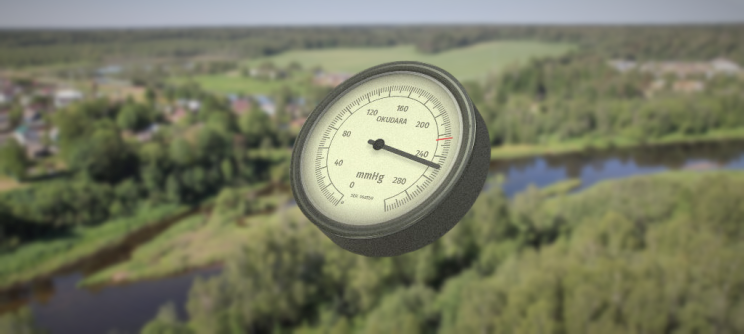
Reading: 250,mmHg
